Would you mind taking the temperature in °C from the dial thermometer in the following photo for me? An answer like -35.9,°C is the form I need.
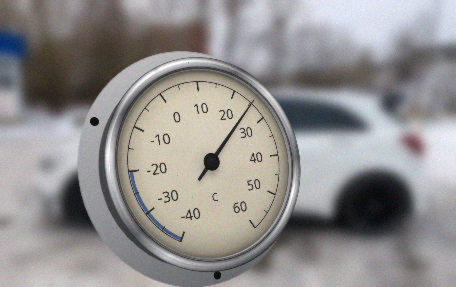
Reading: 25,°C
